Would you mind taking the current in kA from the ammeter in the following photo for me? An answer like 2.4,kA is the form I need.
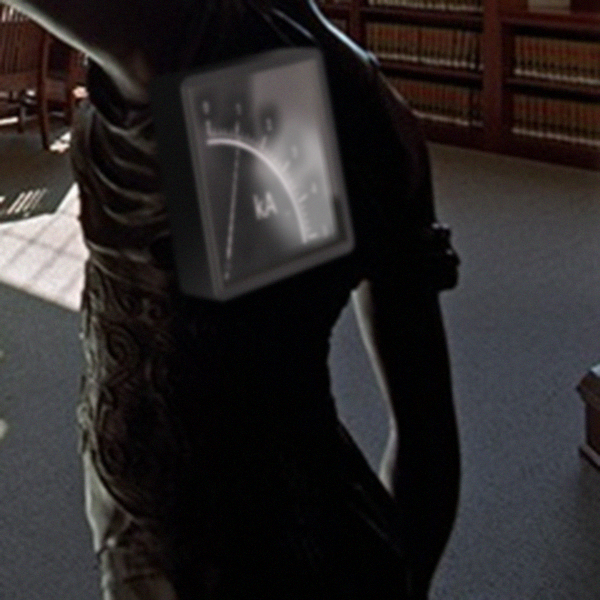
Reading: 1,kA
